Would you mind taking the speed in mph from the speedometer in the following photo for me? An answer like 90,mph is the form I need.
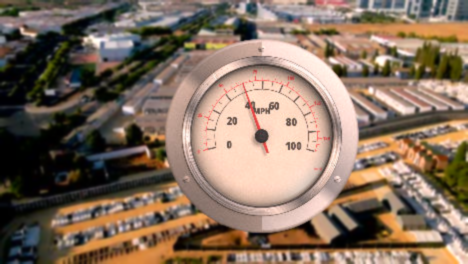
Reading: 40,mph
